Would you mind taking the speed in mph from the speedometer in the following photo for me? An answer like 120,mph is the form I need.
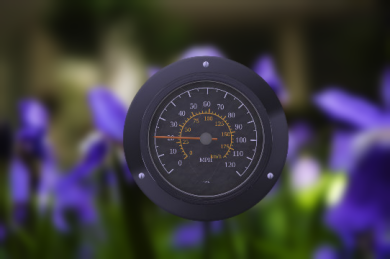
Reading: 20,mph
